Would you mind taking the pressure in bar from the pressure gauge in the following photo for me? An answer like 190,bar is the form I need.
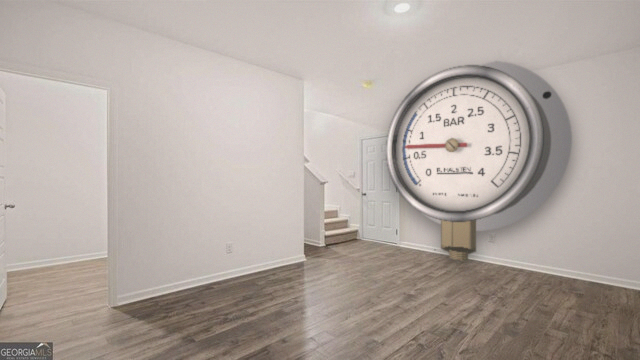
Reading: 0.7,bar
